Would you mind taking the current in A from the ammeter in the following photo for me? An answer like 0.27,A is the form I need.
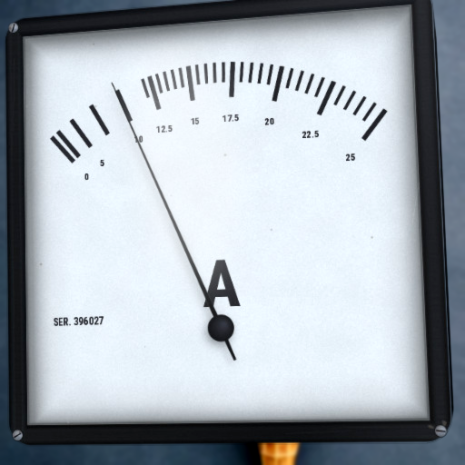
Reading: 10,A
